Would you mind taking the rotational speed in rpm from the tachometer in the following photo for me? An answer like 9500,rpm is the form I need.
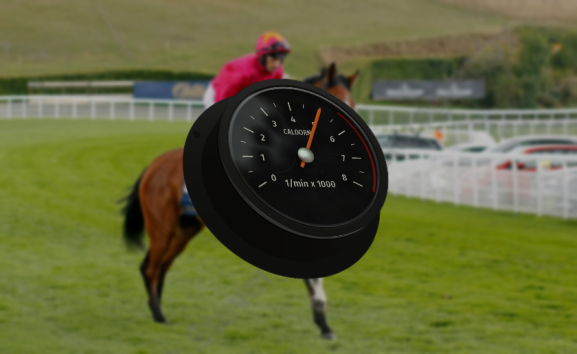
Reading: 5000,rpm
